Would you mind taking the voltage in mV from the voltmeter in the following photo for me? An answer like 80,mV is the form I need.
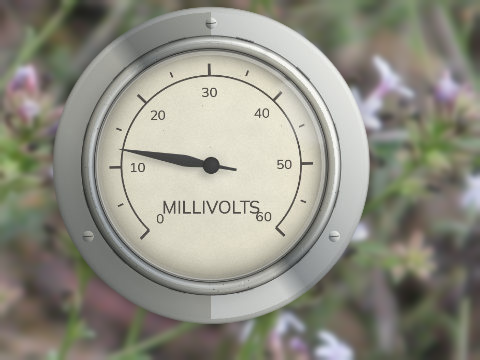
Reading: 12.5,mV
